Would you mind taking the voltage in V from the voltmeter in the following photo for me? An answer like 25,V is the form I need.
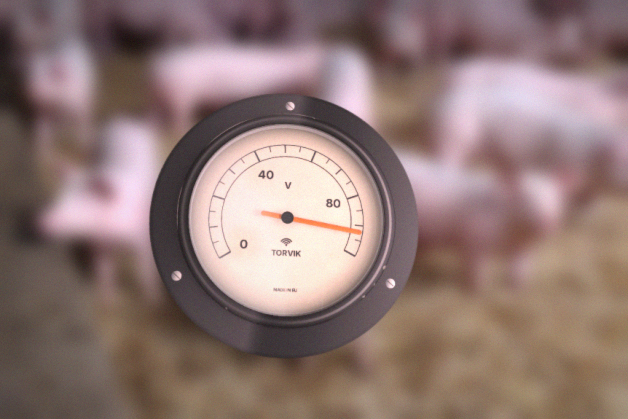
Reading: 92.5,V
